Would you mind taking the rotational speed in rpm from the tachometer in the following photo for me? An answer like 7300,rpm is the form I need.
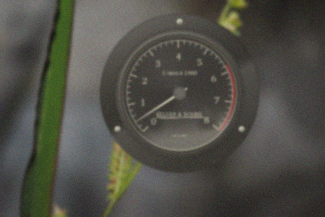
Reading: 400,rpm
